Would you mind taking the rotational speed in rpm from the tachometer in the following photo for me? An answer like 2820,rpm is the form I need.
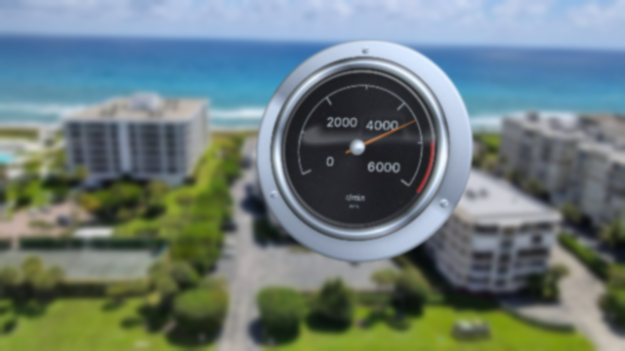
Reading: 4500,rpm
